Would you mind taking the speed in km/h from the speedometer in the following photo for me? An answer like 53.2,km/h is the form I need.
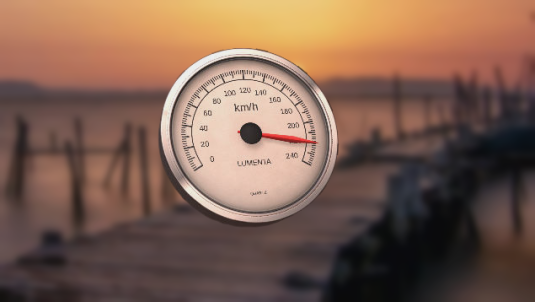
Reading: 220,km/h
